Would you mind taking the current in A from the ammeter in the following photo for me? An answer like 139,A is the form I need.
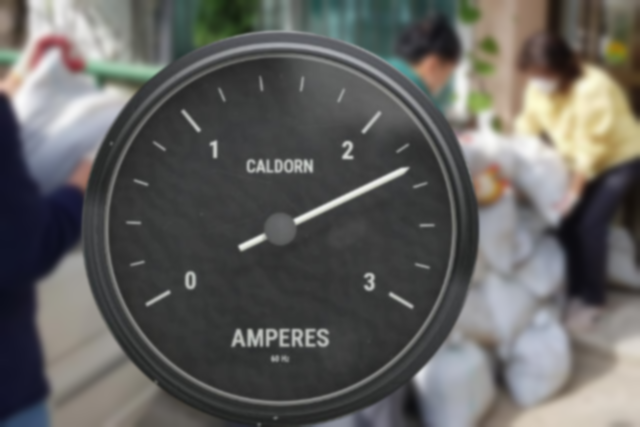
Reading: 2.3,A
